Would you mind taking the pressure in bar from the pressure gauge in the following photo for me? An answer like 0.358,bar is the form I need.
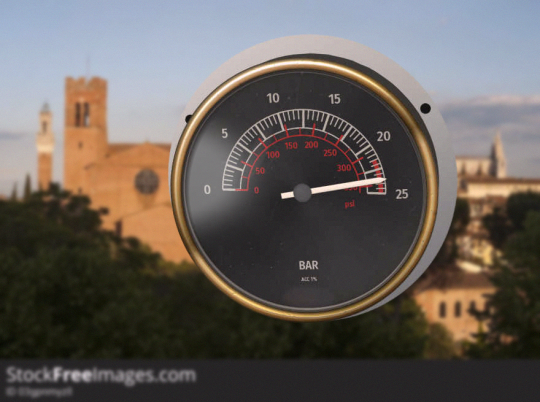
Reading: 23.5,bar
